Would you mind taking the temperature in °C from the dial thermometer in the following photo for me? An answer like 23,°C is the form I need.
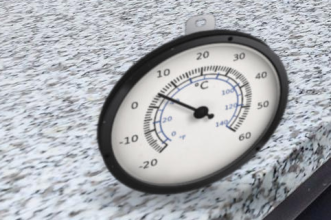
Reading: 5,°C
